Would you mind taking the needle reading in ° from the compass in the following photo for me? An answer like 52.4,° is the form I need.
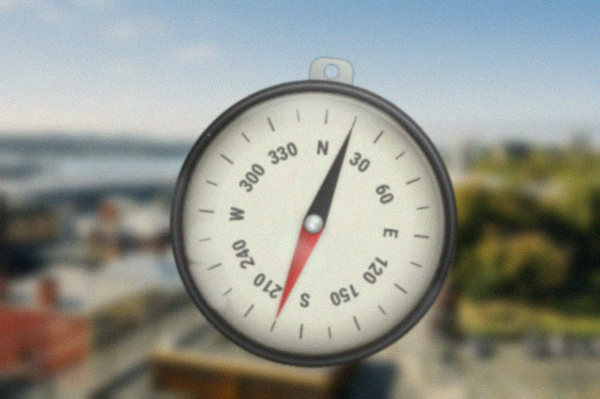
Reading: 195,°
